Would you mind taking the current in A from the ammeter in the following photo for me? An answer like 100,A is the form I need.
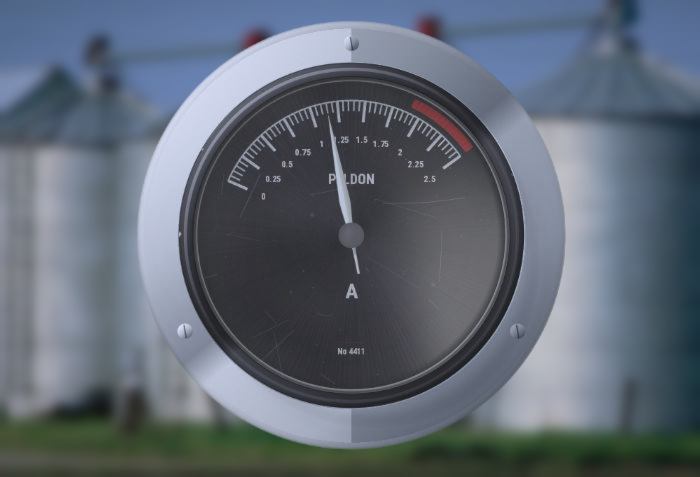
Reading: 1.15,A
